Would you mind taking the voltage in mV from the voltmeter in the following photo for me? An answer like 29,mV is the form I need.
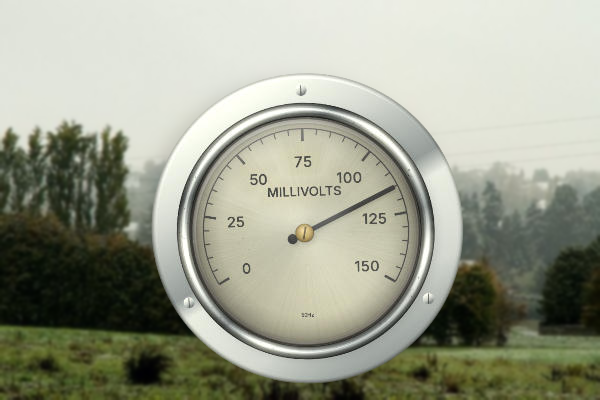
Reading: 115,mV
